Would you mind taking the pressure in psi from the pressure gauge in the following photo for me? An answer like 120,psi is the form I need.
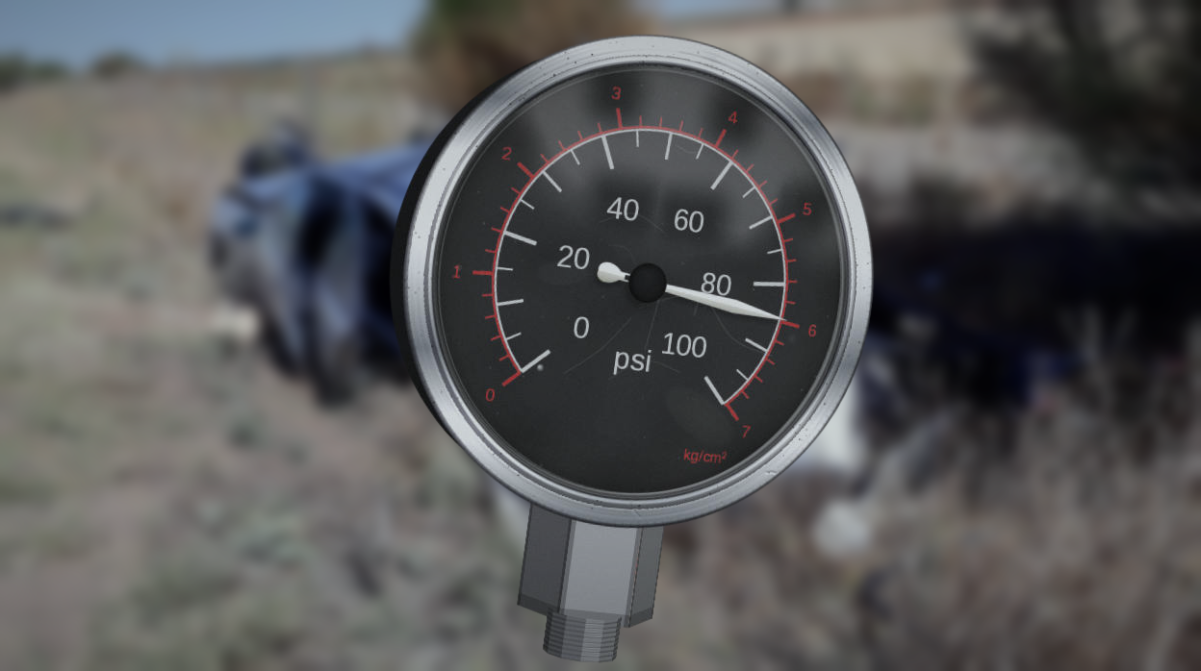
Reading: 85,psi
